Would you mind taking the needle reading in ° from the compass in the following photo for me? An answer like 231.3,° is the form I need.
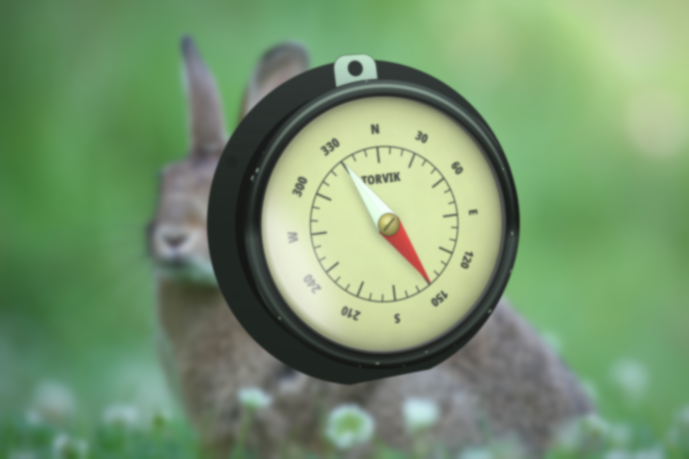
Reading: 150,°
